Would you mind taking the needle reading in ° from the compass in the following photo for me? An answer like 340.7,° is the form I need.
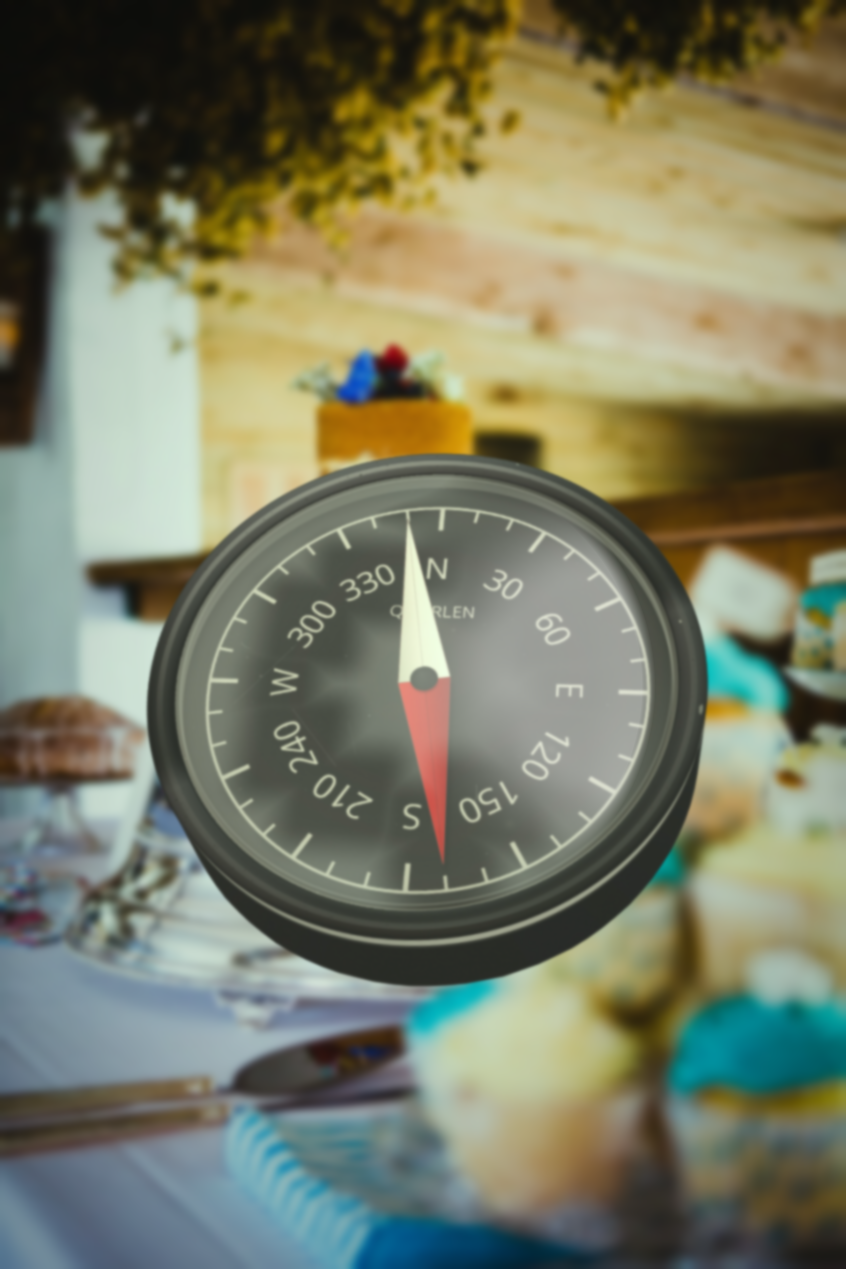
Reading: 170,°
